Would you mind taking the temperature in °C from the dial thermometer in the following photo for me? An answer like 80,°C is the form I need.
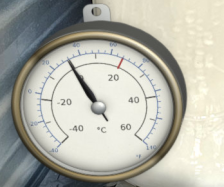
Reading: 0,°C
